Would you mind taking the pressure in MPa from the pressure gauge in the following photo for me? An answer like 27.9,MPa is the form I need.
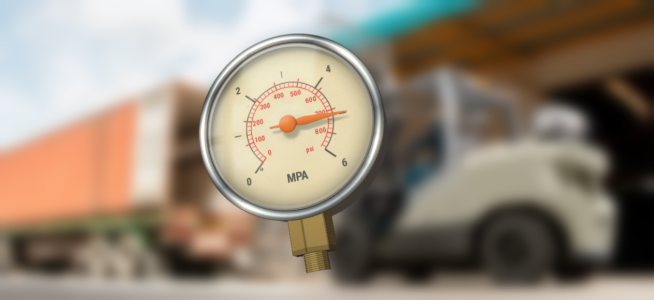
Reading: 5,MPa
